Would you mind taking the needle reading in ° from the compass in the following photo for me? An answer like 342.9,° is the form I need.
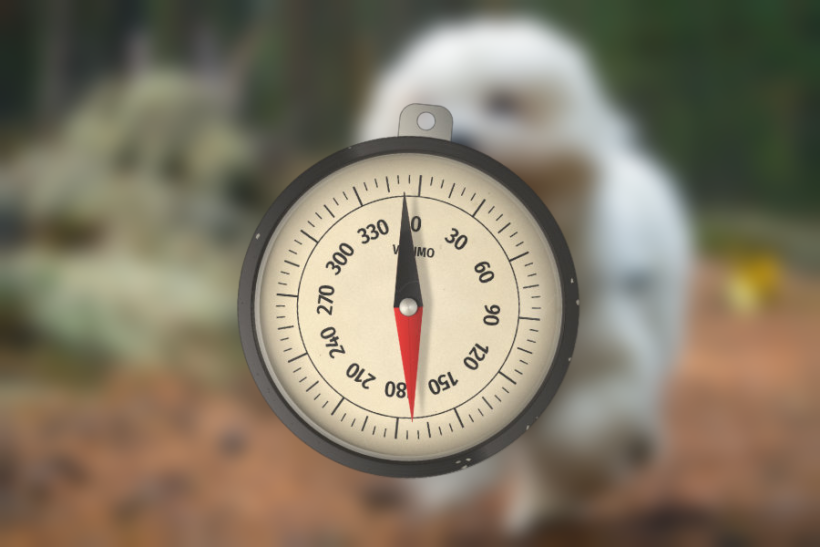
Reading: 172.5,°
